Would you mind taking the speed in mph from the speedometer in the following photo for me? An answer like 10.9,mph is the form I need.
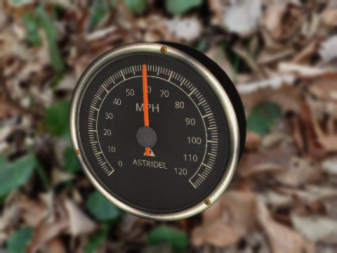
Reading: 60,mph
